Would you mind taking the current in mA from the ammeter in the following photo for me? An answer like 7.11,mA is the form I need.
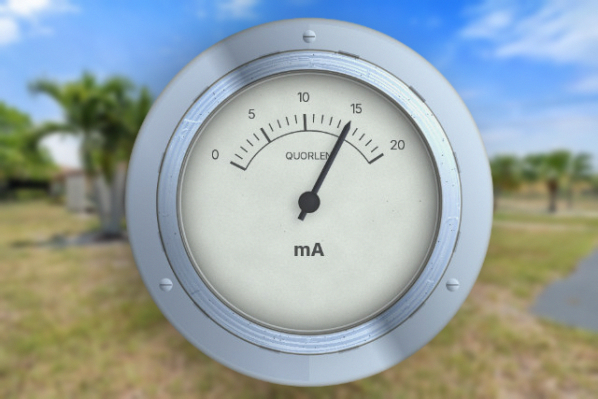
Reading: 15,mA
